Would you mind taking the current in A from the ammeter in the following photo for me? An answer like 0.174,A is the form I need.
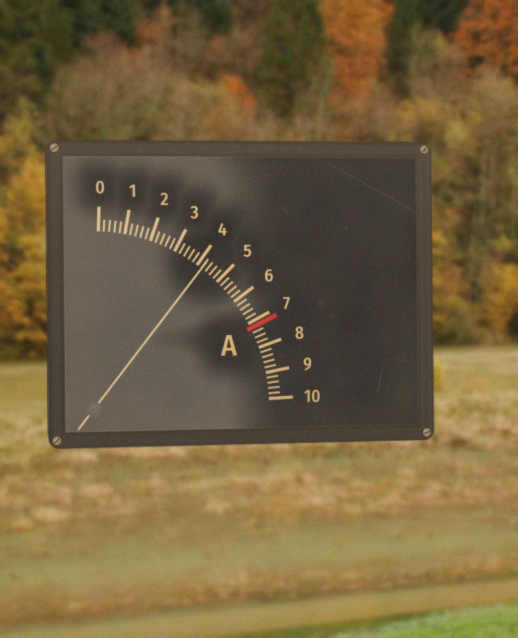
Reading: 4.2,A
